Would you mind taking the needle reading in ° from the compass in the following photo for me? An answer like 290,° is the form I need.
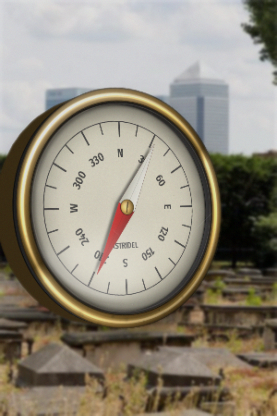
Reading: 210,°
